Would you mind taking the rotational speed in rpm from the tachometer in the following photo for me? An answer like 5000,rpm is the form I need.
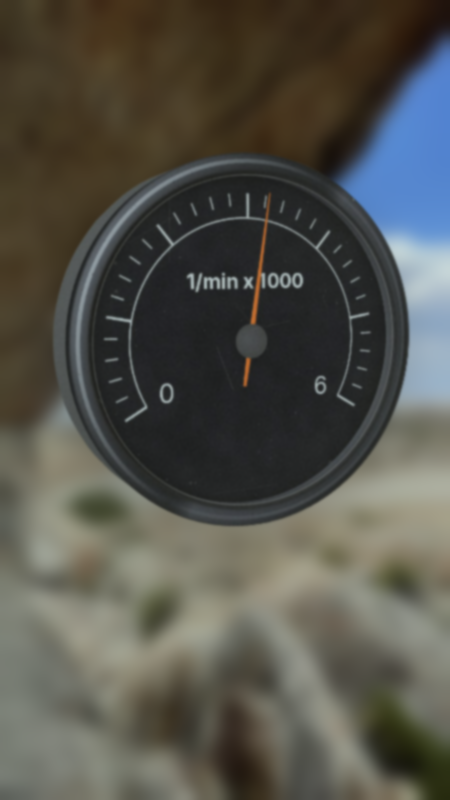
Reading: 3200,rpm
